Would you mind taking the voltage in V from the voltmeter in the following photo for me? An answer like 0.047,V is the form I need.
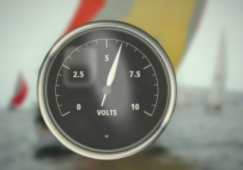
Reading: 5.75,V
